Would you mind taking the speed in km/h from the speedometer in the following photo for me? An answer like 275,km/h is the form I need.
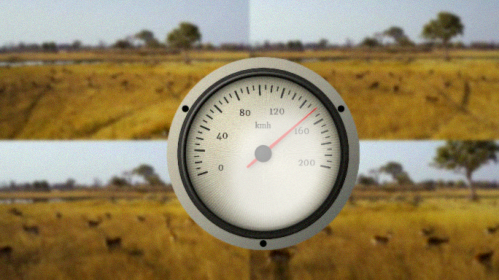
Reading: 150,km/h
